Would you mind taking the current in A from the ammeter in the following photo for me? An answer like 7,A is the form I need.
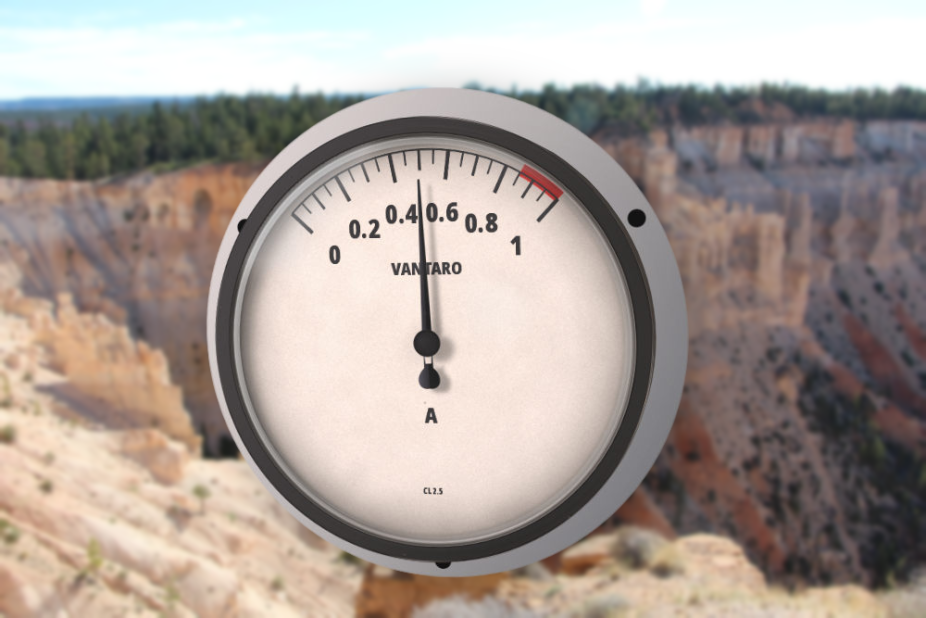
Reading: 0.5,A
